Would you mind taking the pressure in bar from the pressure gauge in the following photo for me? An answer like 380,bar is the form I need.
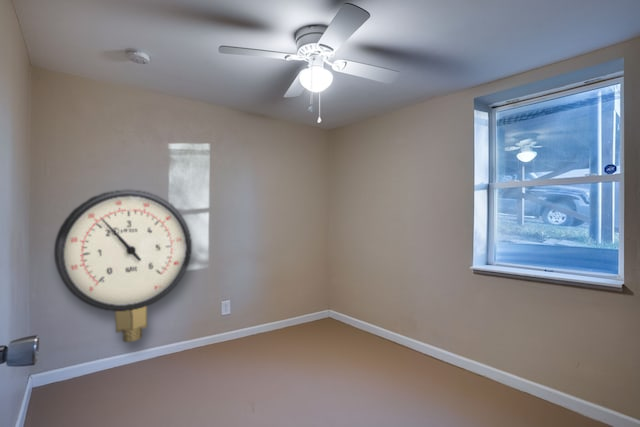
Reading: 2.2,bar
